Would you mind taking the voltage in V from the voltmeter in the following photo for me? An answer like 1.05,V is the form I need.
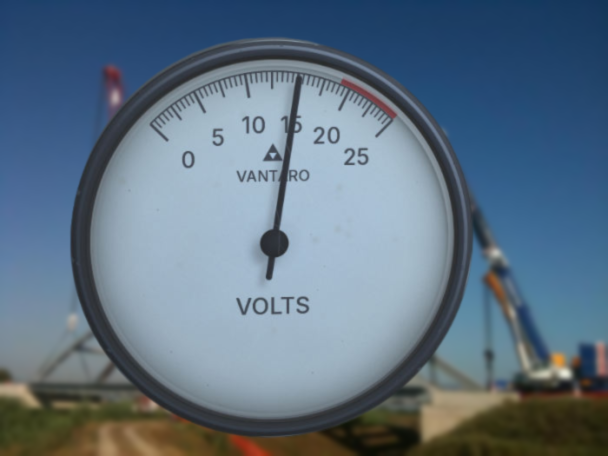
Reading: 15,V
